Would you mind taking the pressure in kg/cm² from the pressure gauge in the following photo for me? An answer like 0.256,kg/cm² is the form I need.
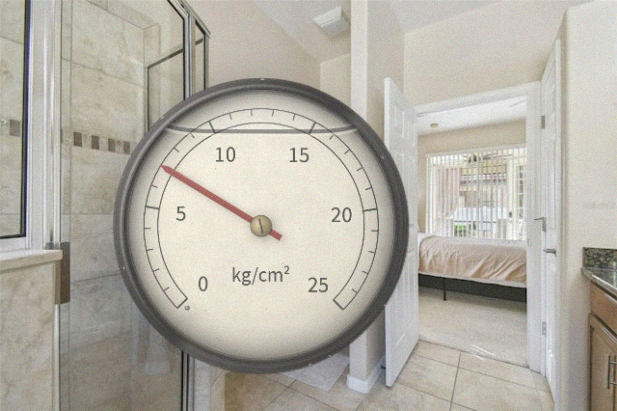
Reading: 7,kg/cm²
